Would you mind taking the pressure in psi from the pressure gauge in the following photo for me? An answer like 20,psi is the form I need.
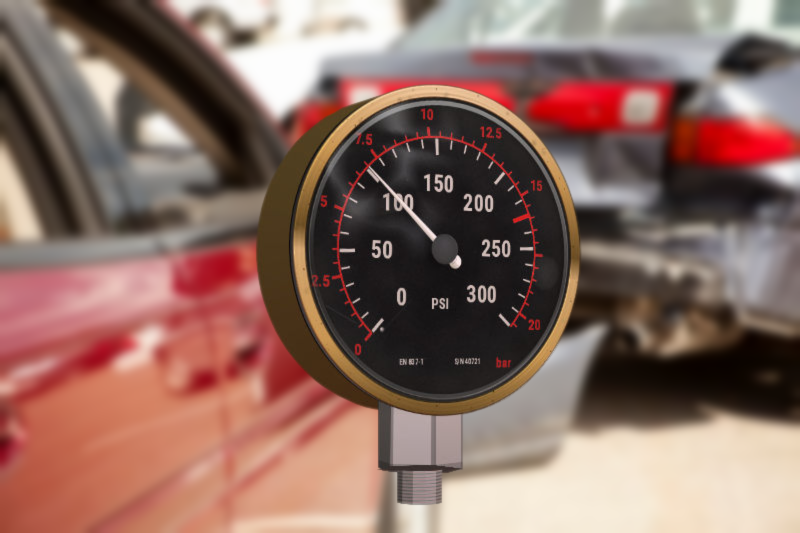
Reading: 100,psi
